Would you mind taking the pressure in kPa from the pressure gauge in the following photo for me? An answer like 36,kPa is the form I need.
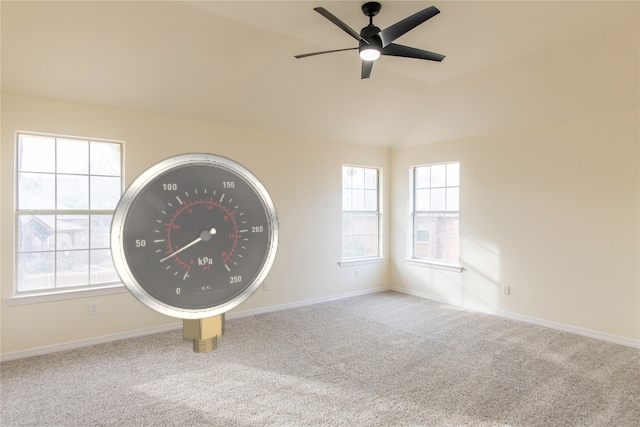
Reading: 30,kPa
